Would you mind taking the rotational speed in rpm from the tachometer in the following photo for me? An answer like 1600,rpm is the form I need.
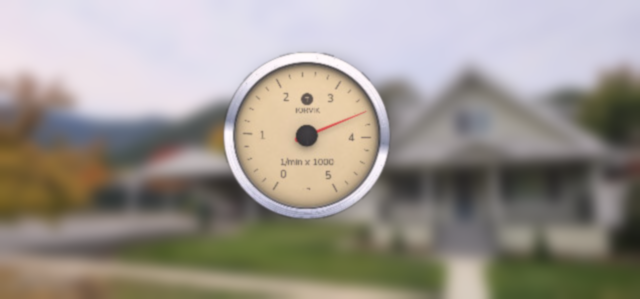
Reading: 3600,rpm
